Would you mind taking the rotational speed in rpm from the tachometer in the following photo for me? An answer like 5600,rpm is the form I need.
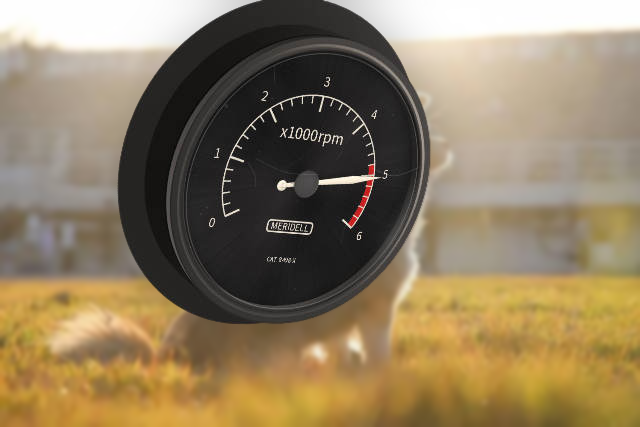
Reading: 5000,rpm
